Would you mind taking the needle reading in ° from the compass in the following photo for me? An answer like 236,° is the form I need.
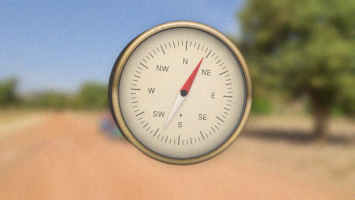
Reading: 25,°
